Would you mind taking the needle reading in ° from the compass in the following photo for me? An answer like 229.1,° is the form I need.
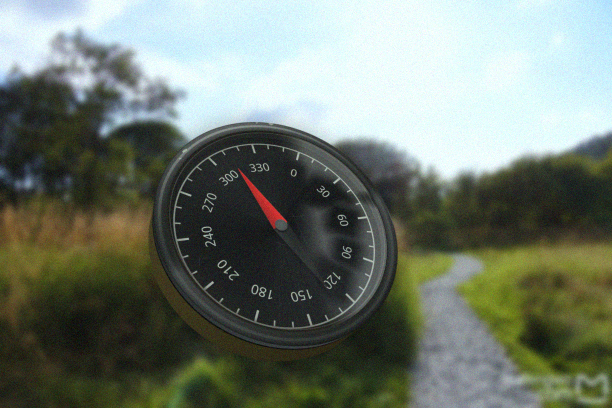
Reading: 310,°
